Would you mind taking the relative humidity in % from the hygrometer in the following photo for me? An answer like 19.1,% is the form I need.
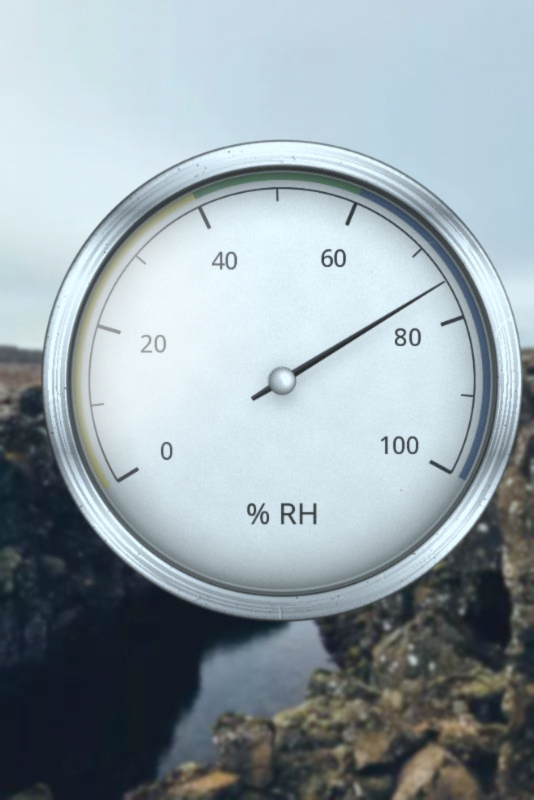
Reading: 75,%
